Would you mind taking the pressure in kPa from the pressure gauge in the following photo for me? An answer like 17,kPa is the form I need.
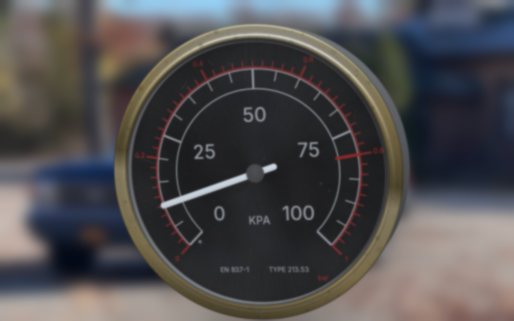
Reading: 10,kPa
